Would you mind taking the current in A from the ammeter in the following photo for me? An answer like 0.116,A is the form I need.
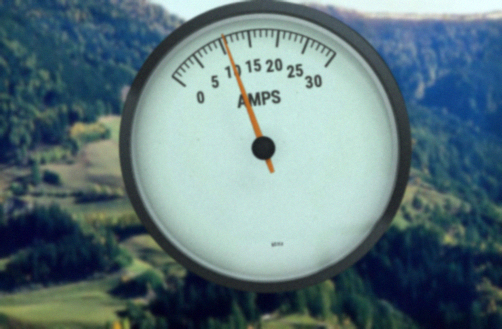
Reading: 11,A
